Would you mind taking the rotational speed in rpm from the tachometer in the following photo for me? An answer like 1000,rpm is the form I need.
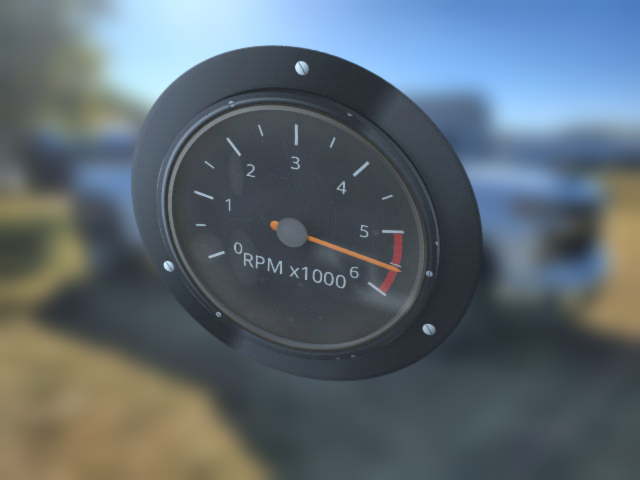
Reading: 5500,rpm
